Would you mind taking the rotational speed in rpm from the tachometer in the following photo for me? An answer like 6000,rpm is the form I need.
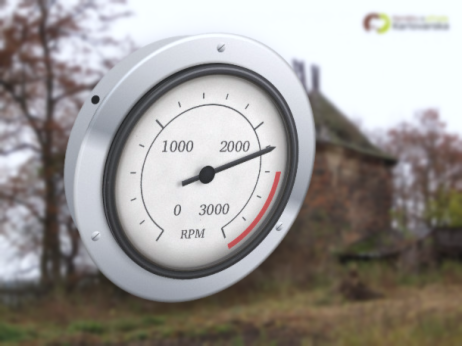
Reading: 2200,rpm
